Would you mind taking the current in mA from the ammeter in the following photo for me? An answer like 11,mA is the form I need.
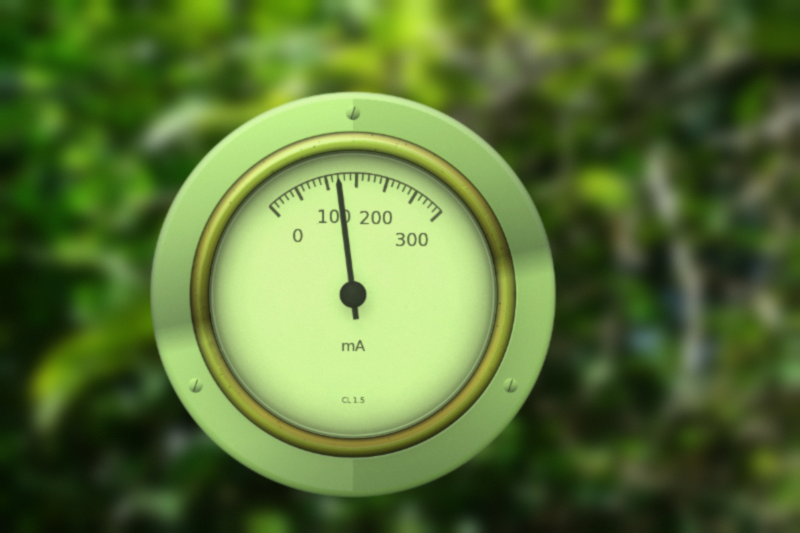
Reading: 120,mA
